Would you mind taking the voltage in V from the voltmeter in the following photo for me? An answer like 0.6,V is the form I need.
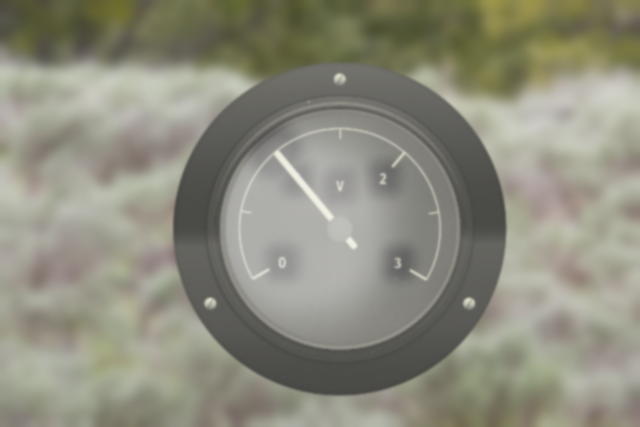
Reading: 1,V
